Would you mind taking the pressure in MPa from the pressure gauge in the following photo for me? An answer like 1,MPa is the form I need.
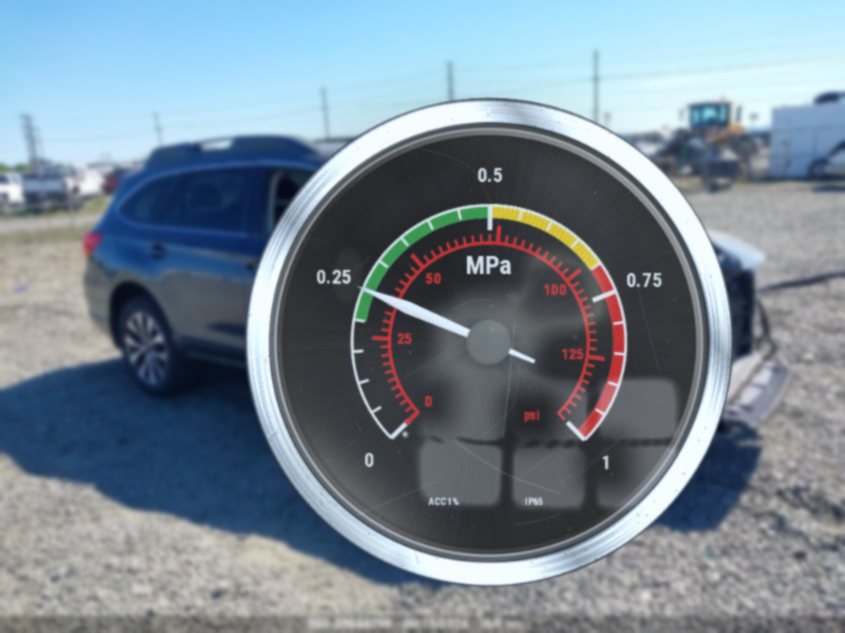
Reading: 0.25,MPa
